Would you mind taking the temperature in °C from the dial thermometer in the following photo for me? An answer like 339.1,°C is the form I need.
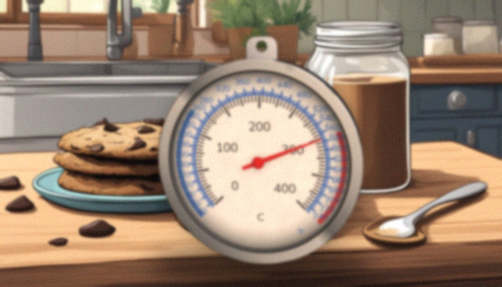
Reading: 300,°C
